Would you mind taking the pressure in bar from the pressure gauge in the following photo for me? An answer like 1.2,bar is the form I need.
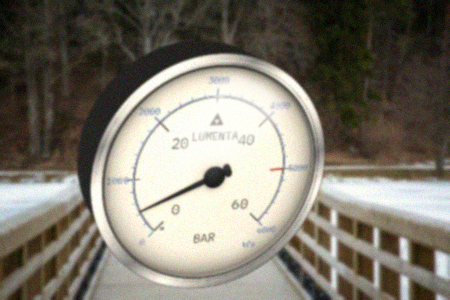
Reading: 5,bar
